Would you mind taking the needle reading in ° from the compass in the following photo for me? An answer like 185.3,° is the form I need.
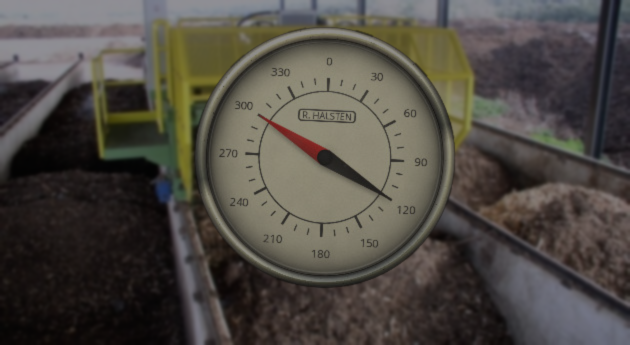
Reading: 300,°
